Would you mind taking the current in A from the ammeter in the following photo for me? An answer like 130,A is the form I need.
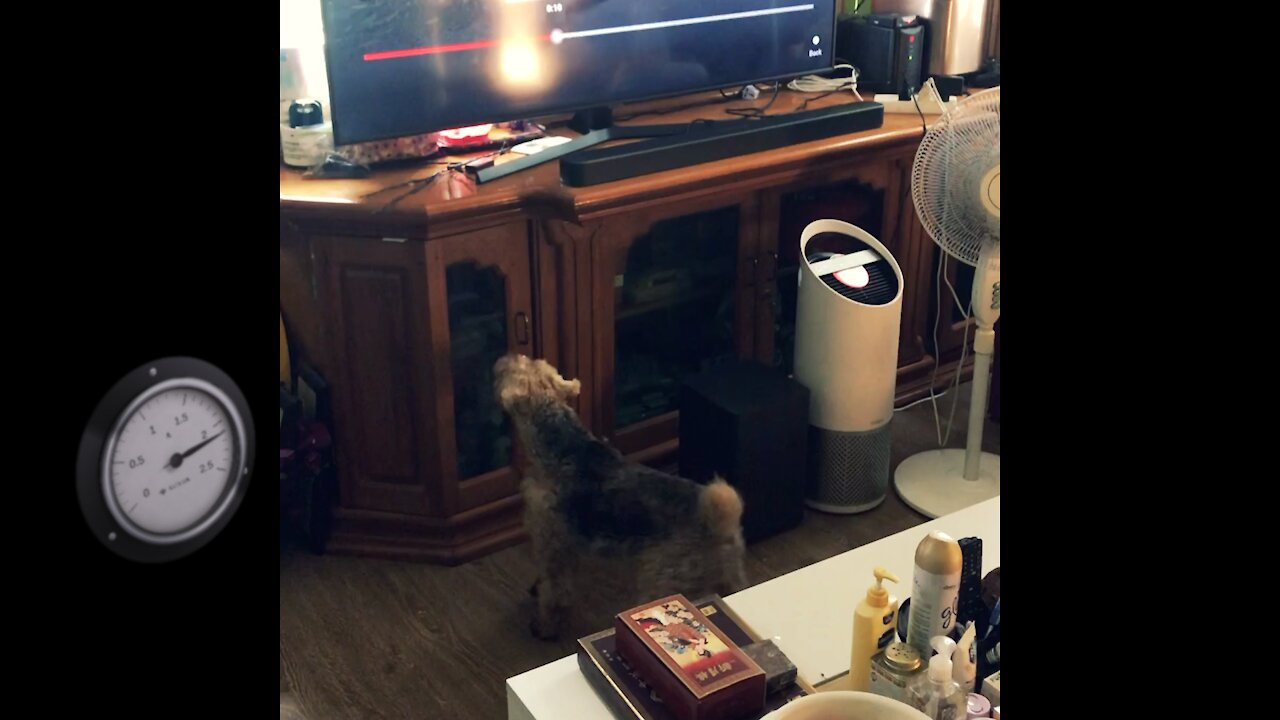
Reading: 2.1,A
